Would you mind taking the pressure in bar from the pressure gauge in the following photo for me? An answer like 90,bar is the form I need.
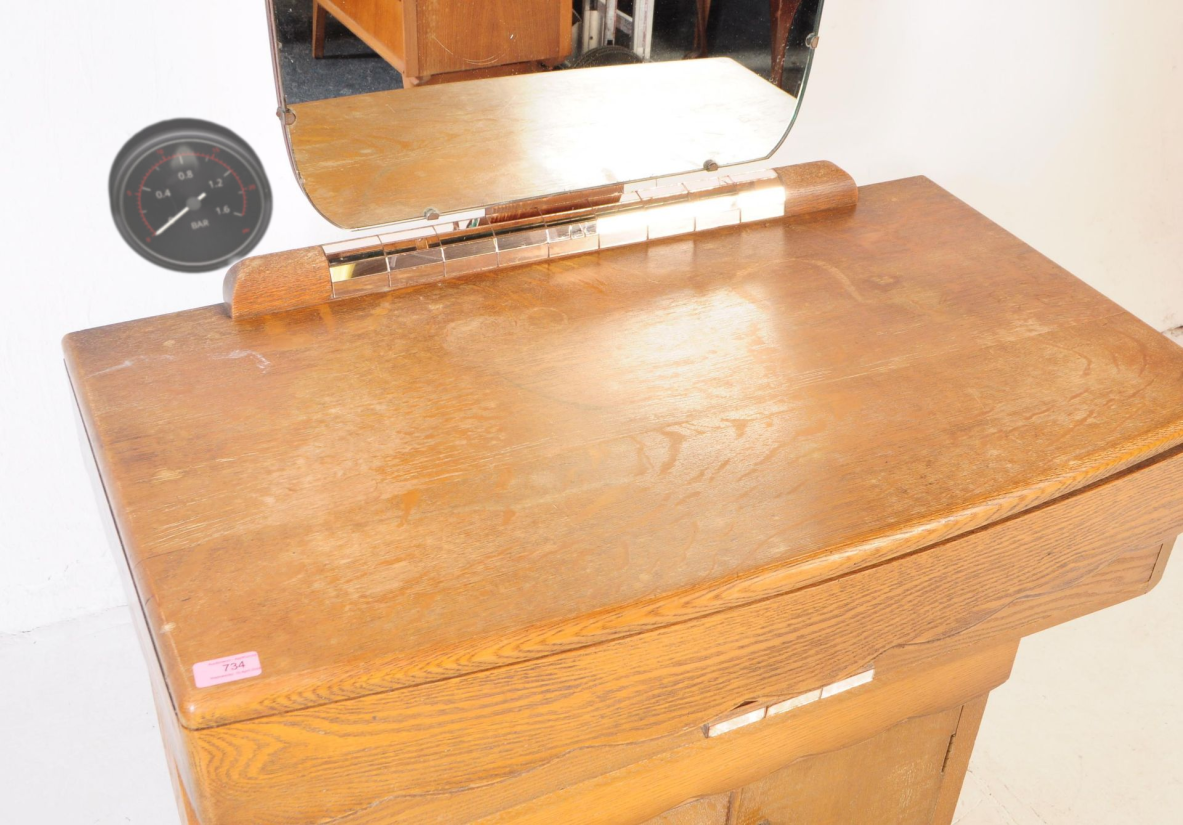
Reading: 0,bar
